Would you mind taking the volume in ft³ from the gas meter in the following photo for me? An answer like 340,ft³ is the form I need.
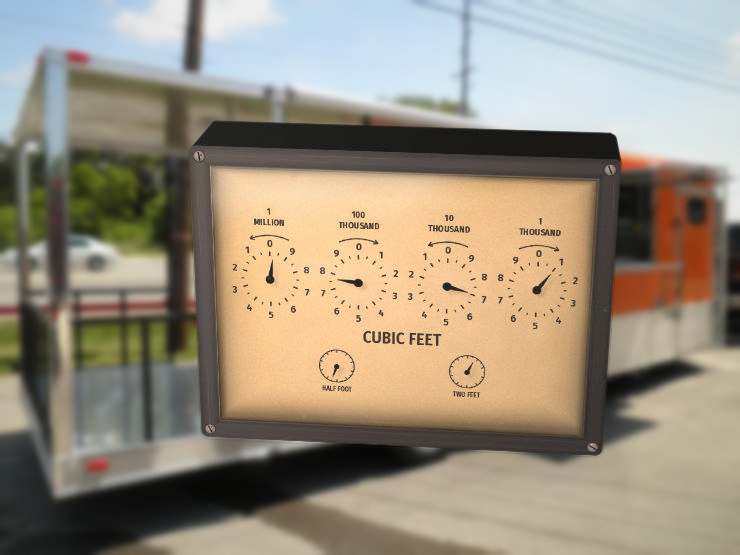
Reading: 977100,ft³
